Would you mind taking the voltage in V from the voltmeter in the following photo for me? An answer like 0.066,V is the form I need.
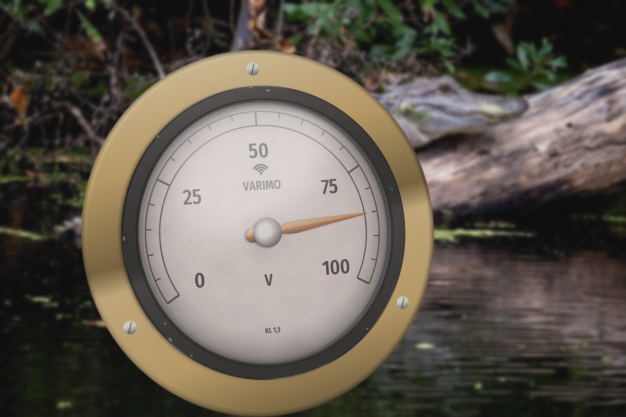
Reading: 85,V
